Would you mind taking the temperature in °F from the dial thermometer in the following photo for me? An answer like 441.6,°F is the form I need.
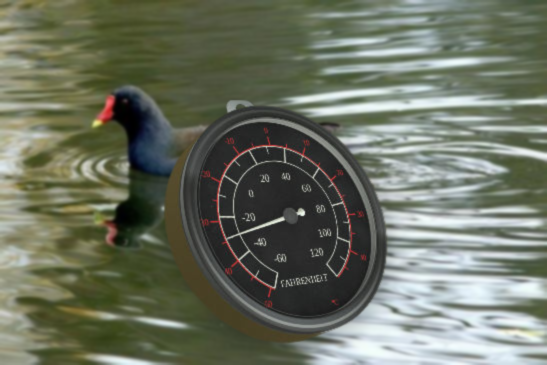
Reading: -30,°F
